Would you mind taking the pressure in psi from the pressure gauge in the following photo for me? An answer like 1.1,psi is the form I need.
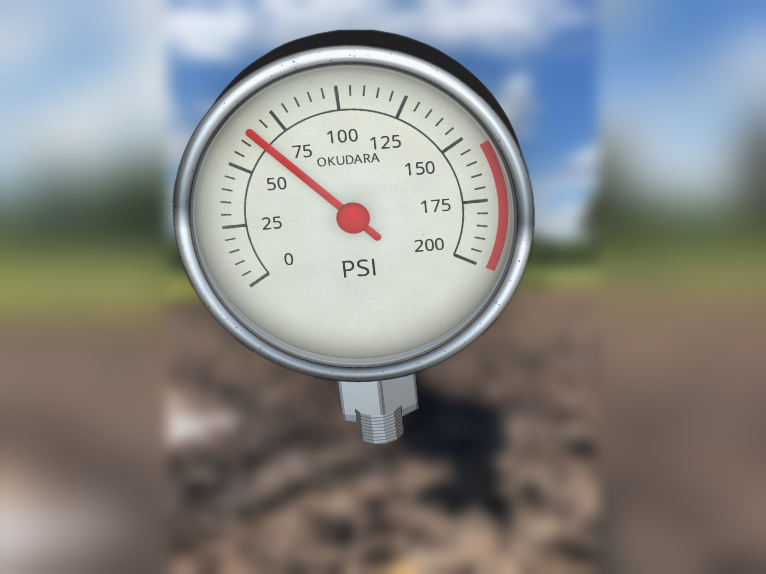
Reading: 65,psi
